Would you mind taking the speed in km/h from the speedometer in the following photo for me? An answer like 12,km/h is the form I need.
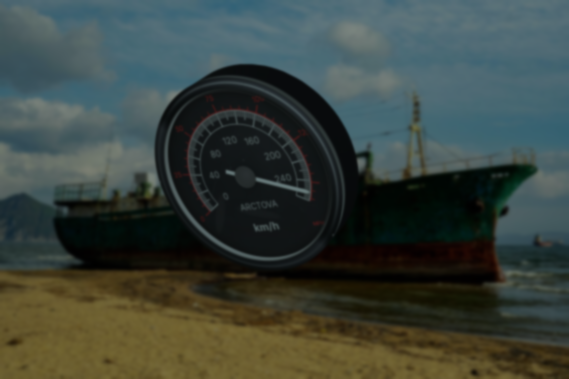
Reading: 250,km/h
